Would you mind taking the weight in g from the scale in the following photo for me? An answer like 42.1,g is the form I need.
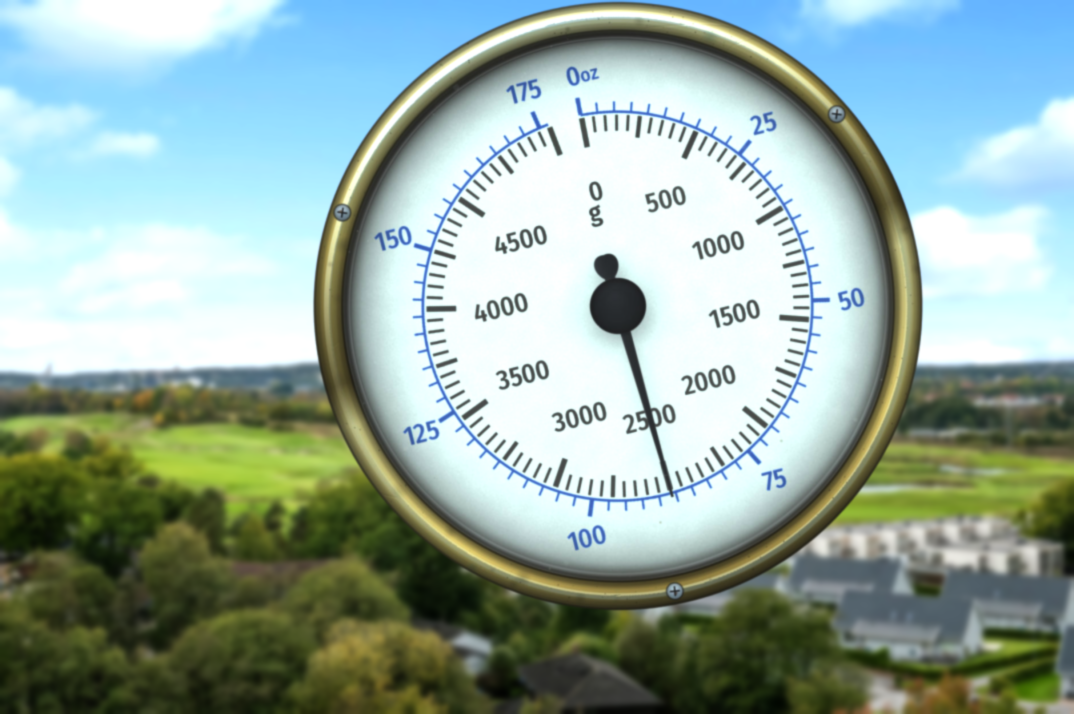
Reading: 2500,g
